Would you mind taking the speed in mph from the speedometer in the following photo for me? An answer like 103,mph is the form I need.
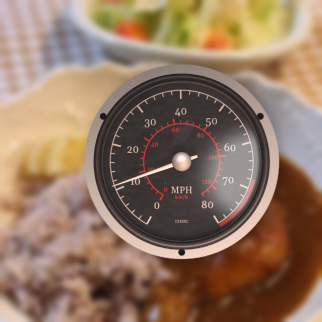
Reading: 11,mph
